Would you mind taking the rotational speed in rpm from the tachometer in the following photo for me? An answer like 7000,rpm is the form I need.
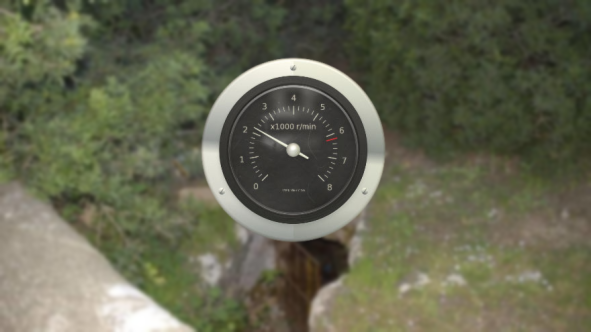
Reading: 2200,rpm
